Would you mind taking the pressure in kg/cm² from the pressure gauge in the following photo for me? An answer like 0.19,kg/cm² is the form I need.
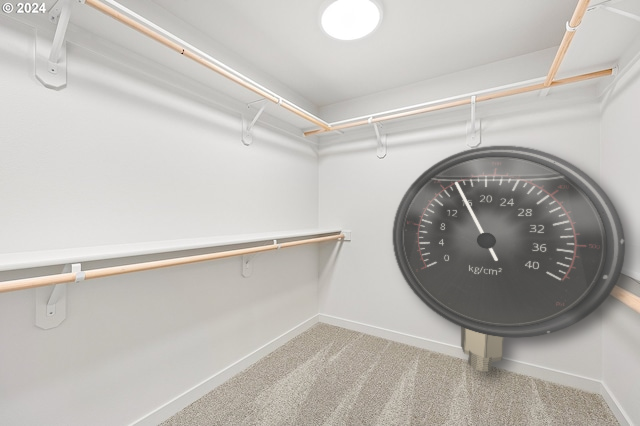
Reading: 16,kg/cm²
